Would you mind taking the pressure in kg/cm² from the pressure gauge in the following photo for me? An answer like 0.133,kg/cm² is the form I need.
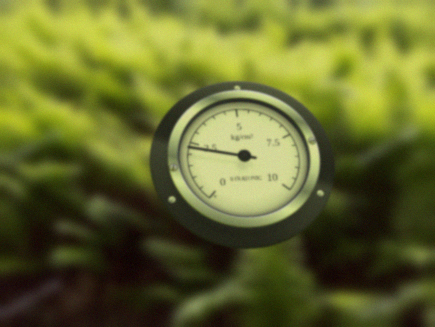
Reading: 2.25,kg/cm²
